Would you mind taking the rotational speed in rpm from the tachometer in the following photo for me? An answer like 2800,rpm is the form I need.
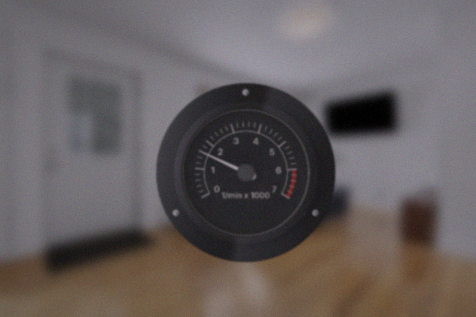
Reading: 1600,rpm
